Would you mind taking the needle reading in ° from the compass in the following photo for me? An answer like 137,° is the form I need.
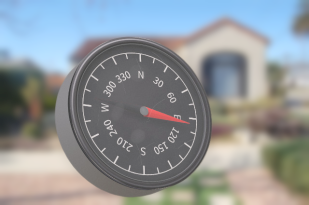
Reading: 97.5,°
